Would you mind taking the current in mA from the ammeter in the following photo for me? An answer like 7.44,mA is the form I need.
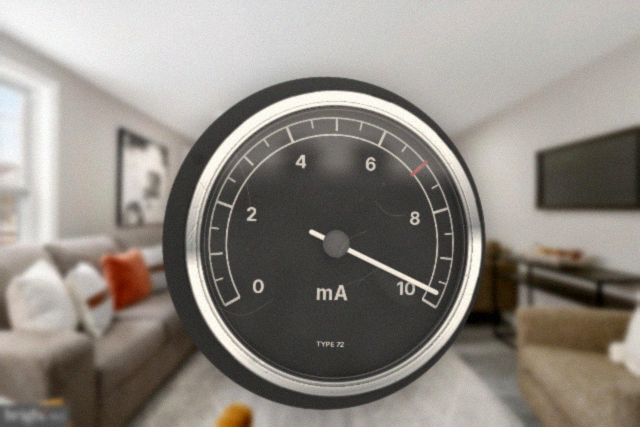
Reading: 9.75,mA
